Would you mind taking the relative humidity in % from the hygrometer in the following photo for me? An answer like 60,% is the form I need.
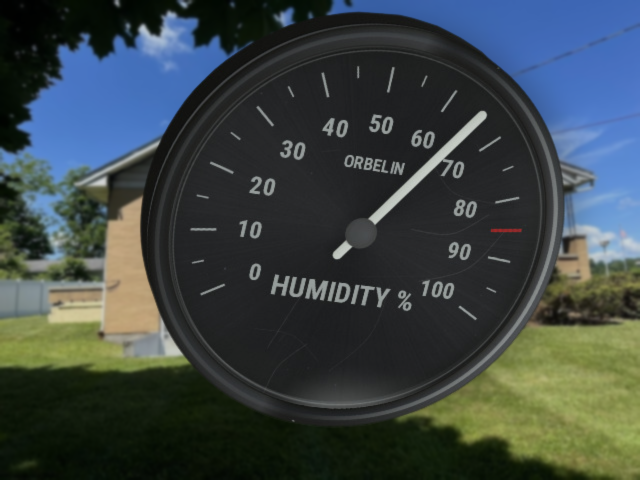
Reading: 65,%
